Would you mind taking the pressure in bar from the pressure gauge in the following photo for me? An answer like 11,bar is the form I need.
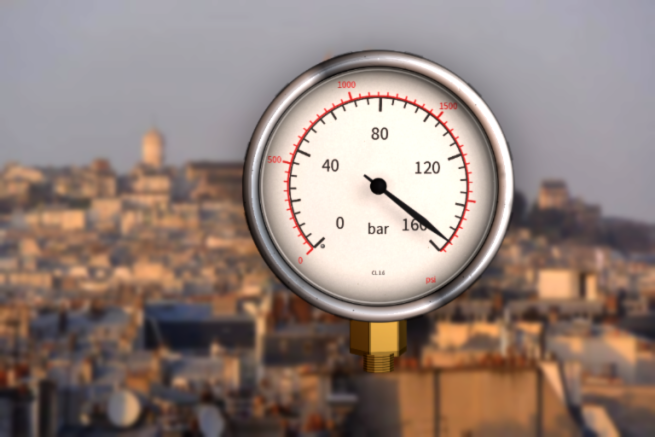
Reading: 155,bar
